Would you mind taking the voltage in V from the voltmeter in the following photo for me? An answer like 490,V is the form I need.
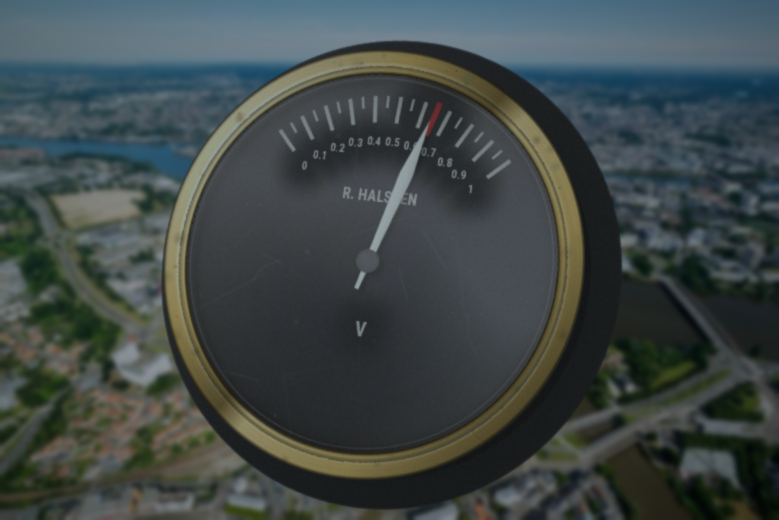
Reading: 0.65,V
